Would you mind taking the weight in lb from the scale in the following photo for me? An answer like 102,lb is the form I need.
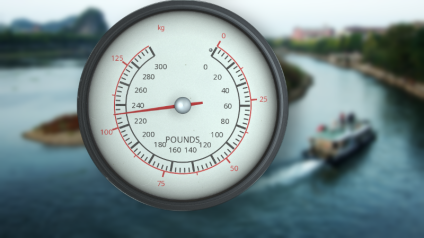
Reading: 232,lb
